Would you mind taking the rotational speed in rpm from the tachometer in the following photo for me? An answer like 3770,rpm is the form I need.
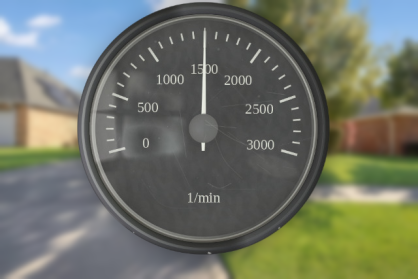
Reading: 1500,rpm
